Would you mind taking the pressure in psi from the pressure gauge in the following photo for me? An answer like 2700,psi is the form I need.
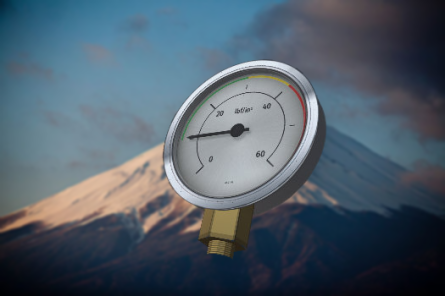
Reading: 10,psi
